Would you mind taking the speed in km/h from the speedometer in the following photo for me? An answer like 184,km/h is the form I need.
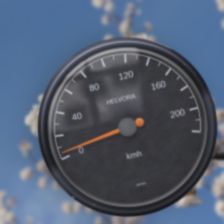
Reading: 5,km/h
